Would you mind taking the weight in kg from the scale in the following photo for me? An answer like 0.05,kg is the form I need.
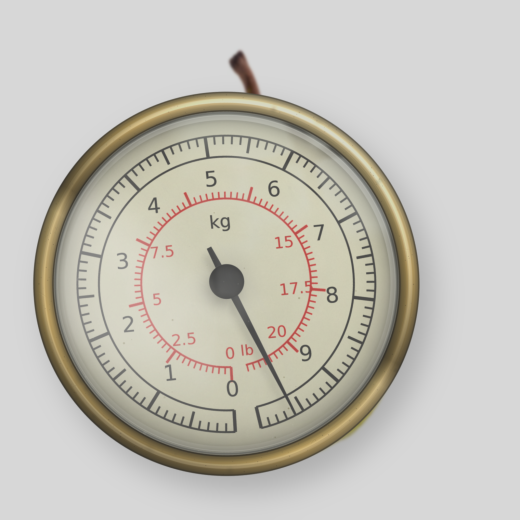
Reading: 9.6,kg
